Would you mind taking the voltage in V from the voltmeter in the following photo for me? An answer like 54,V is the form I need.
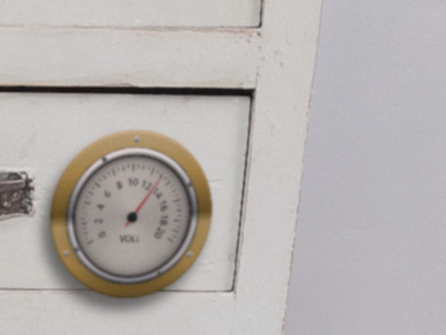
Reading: 13,V
